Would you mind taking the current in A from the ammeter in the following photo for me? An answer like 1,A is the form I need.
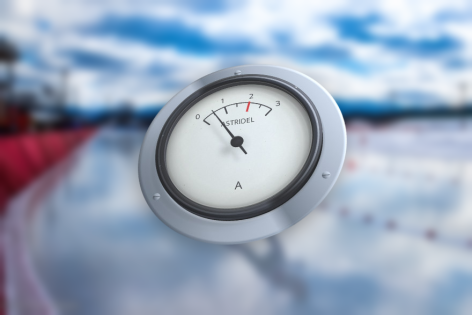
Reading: 0.5,A
